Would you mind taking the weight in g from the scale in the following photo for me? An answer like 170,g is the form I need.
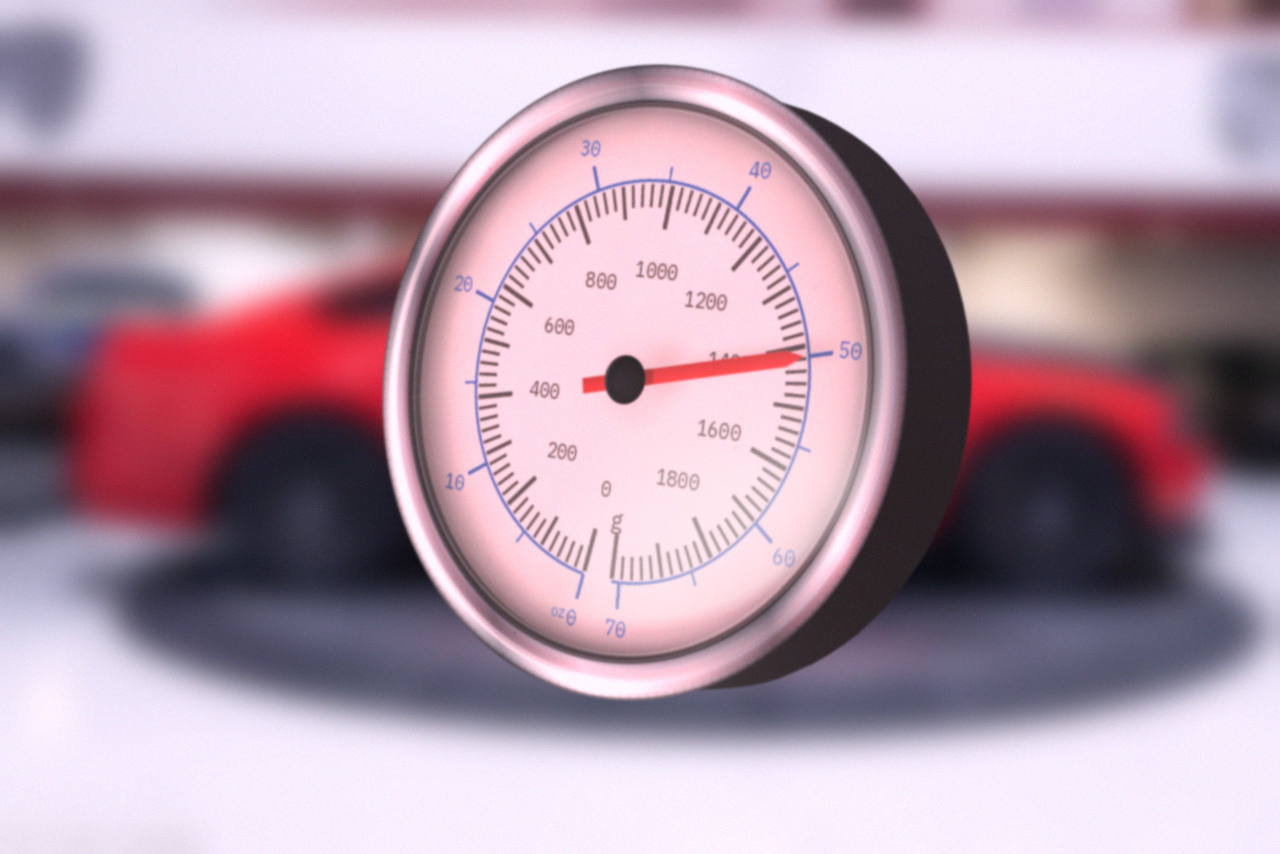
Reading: 1420,g
